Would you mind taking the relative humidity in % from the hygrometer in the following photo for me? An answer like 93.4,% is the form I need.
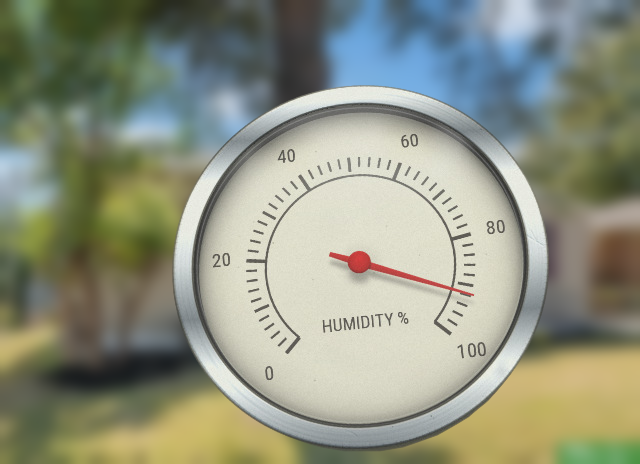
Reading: 92,%
